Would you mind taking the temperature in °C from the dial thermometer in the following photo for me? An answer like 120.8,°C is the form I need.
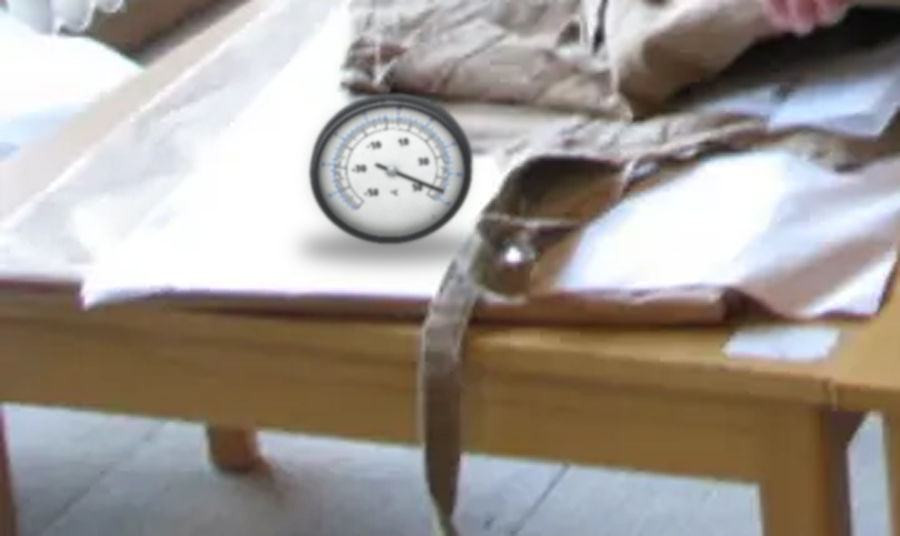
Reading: 45,°C
